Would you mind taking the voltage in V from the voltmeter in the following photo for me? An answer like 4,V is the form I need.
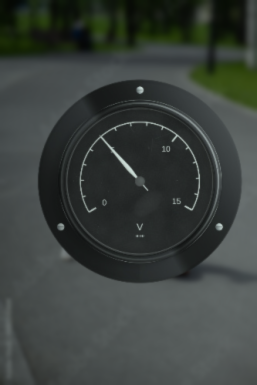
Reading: 5,V
